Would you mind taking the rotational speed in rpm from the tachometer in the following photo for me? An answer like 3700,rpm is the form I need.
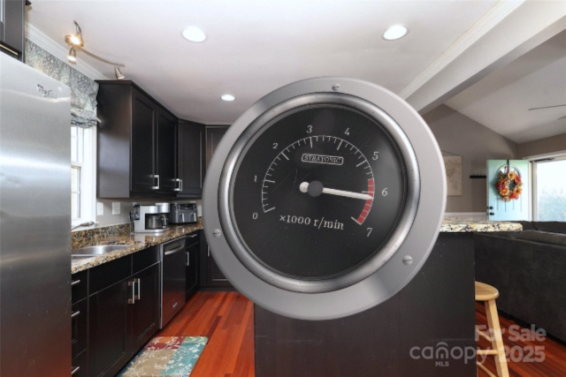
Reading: 6200,rpm
